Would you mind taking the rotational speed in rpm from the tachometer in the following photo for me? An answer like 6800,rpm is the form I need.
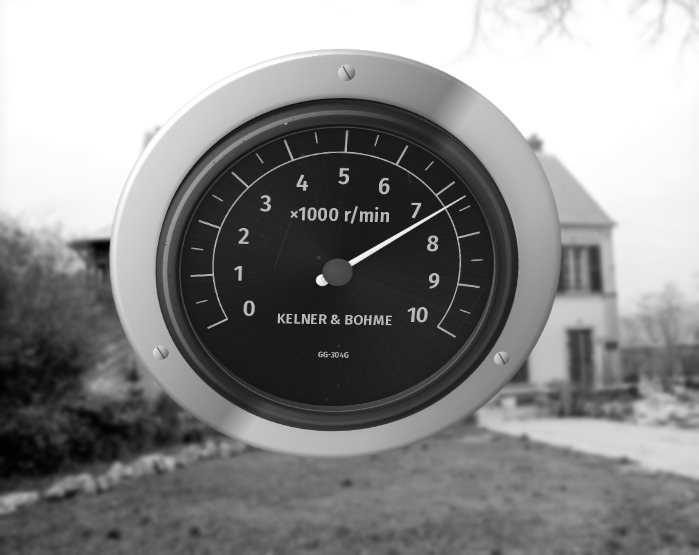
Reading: 7250,rpm
